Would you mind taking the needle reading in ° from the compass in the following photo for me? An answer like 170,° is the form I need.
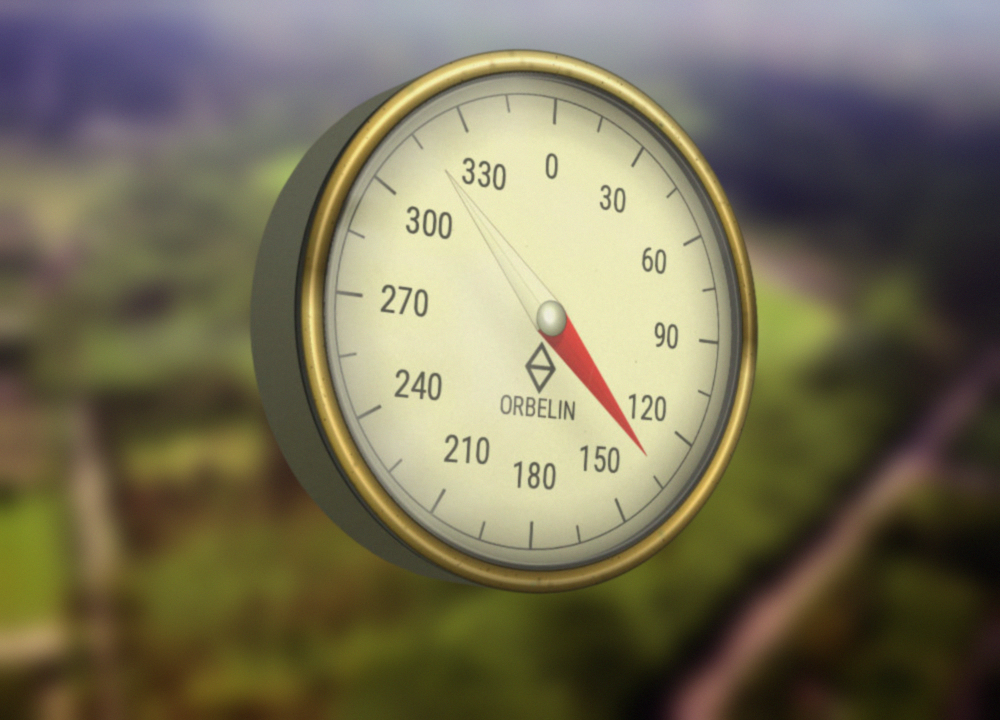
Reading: 135,°
